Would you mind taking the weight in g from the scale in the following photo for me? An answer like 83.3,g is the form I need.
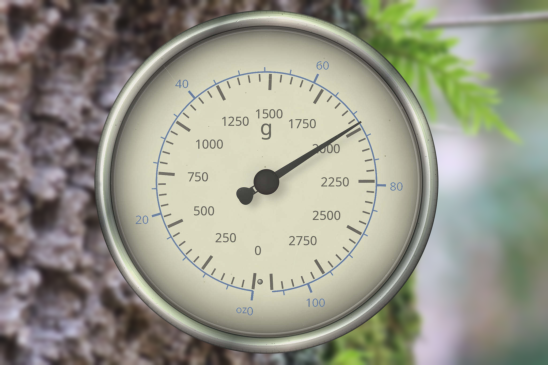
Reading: 1975,g
